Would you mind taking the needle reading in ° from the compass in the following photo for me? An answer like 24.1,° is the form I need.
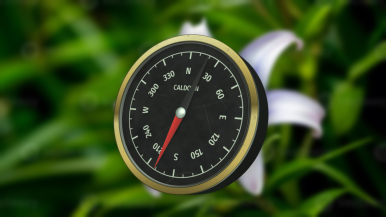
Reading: 200,°
